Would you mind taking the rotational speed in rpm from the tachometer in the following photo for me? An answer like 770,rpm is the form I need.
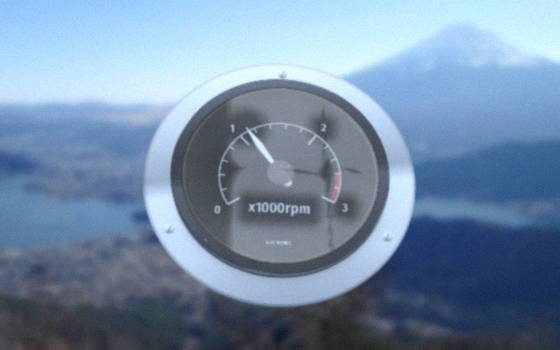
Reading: 1100,rpm
